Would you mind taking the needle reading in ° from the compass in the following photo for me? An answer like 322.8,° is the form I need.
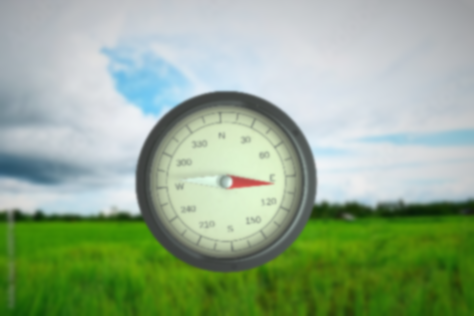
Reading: 97.5,°
